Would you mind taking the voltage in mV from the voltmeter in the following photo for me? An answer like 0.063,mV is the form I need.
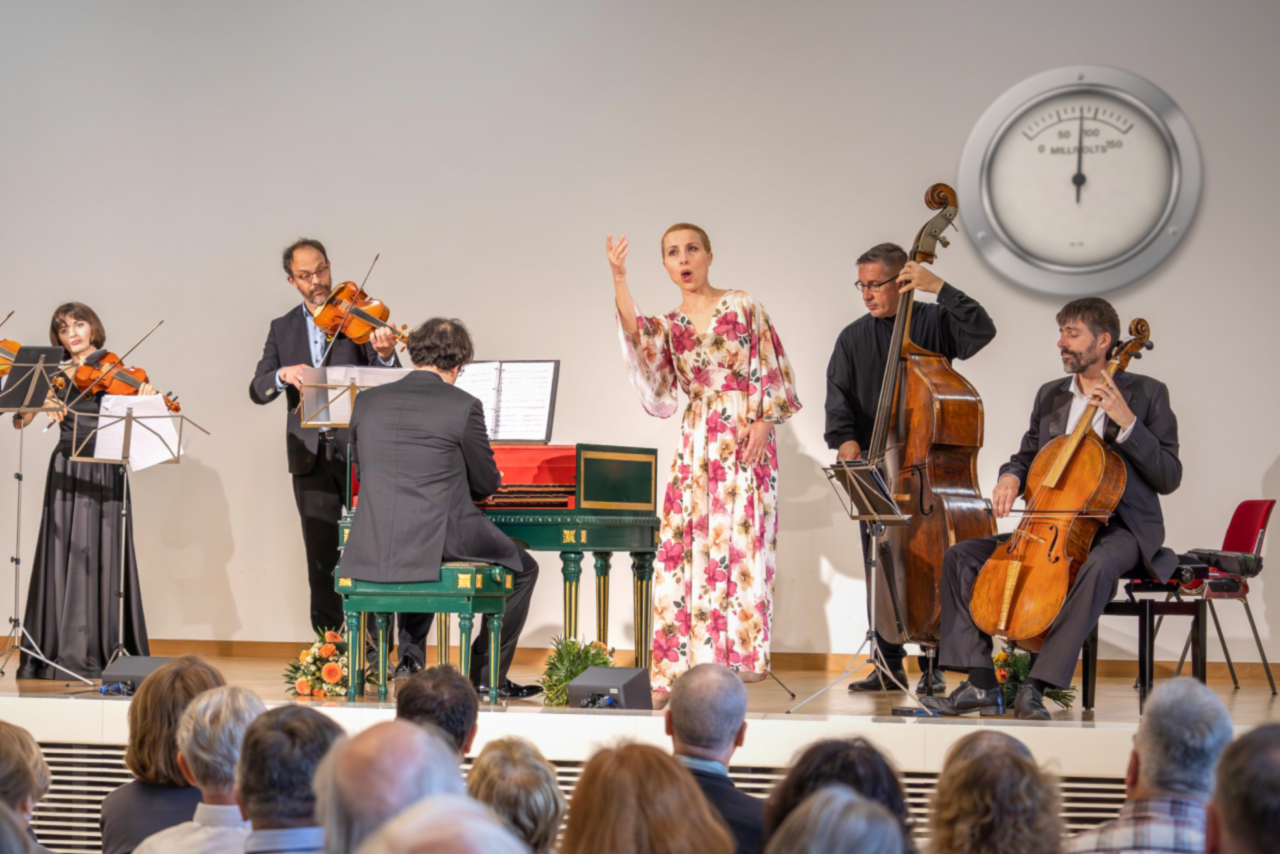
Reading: 80,mV
